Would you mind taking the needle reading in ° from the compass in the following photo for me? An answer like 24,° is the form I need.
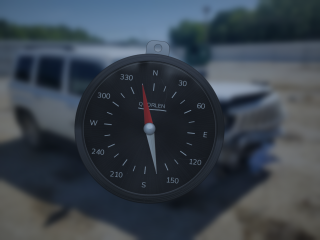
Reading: 345,°
